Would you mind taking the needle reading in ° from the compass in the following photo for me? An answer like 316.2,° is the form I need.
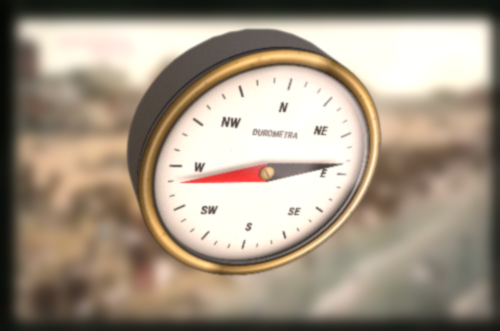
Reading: 260,°
